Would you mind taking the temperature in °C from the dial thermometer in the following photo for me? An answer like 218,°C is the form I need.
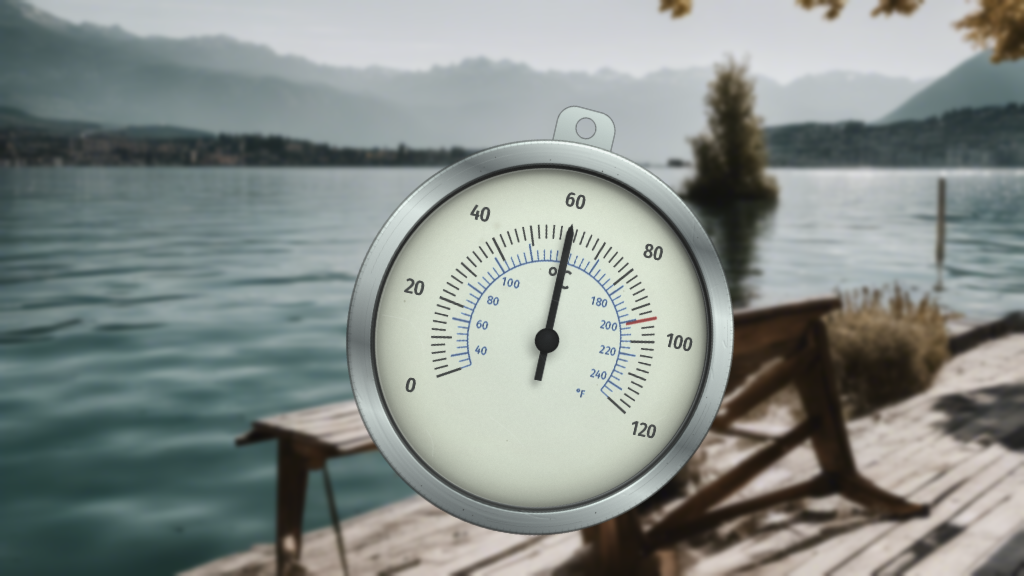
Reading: 60,°C
